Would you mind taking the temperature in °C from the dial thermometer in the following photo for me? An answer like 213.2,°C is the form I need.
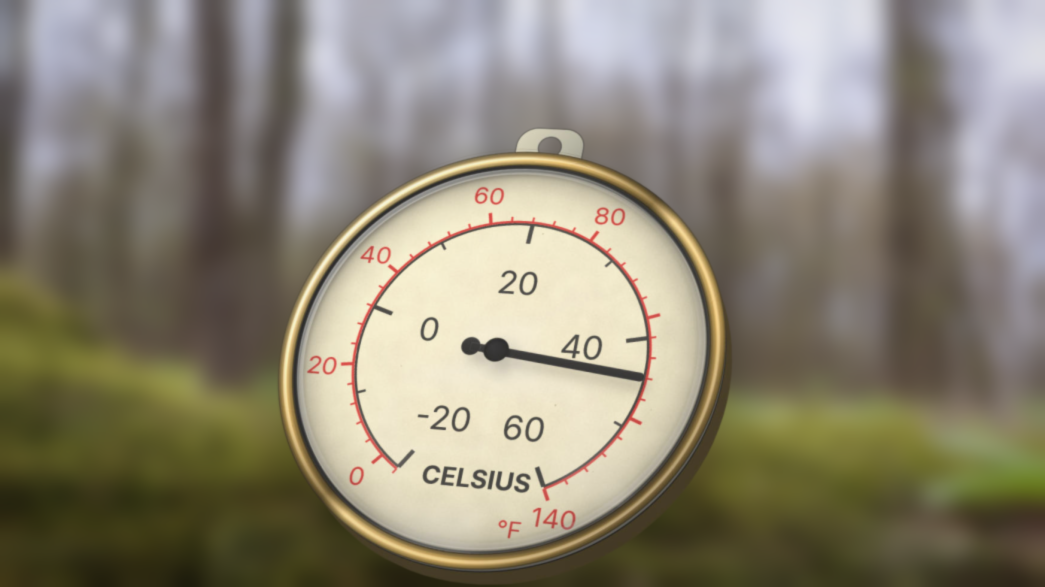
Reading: 45,°C
